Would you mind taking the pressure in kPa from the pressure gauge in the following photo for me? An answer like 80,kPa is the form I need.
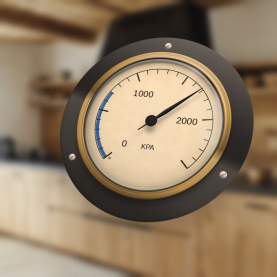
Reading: 1700,kPa
